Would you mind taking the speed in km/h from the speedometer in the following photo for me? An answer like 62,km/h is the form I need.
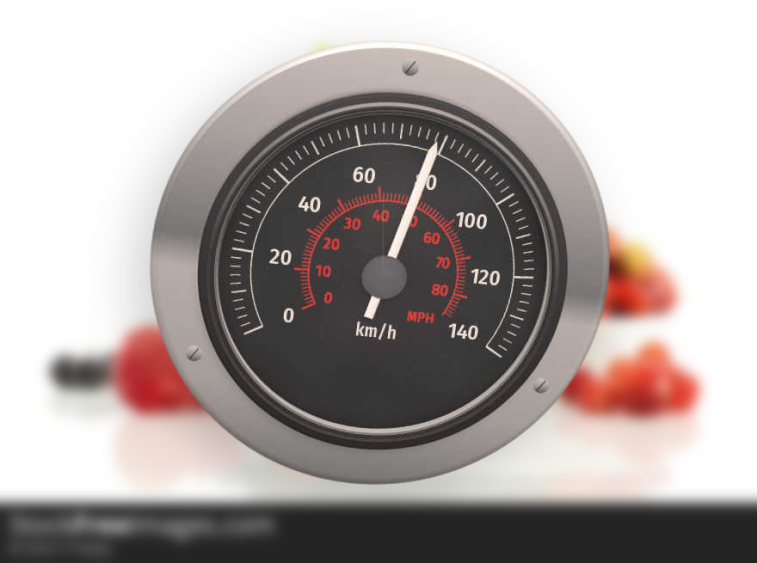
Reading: 78,km/h
